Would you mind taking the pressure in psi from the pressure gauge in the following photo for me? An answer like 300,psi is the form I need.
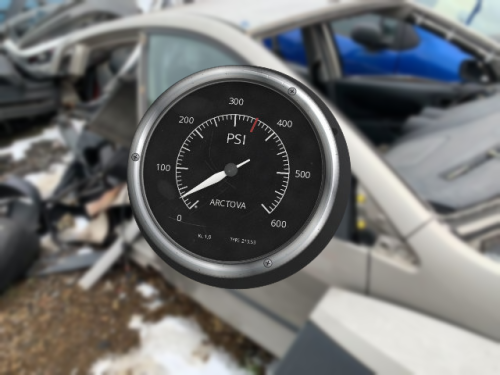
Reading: 30,psi
